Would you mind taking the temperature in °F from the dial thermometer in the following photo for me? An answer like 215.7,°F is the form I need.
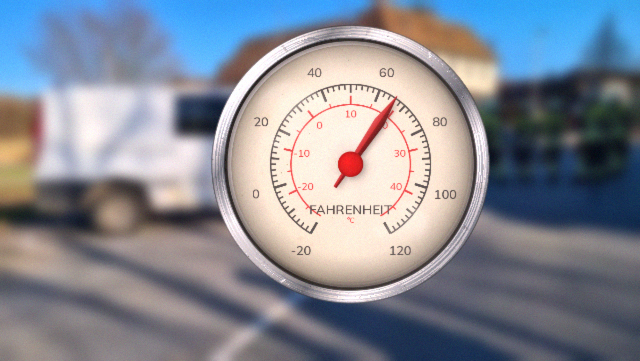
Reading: 66,°F
